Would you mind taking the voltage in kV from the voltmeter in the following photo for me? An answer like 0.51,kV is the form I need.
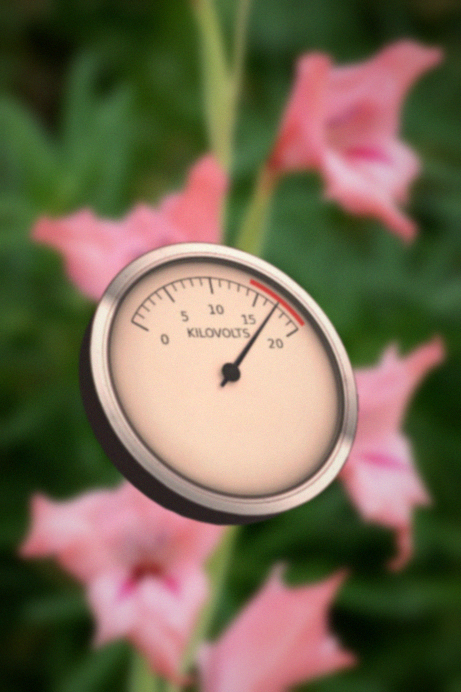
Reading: 17,kV
